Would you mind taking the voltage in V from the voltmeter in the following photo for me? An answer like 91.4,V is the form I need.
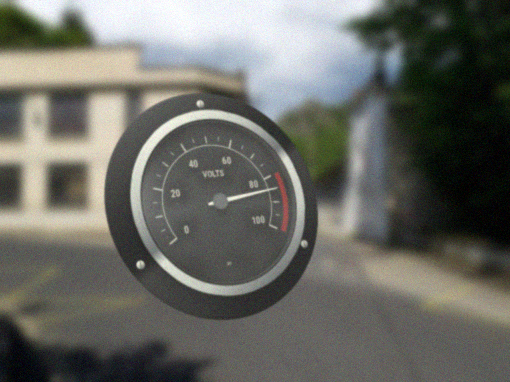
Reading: 85,V
